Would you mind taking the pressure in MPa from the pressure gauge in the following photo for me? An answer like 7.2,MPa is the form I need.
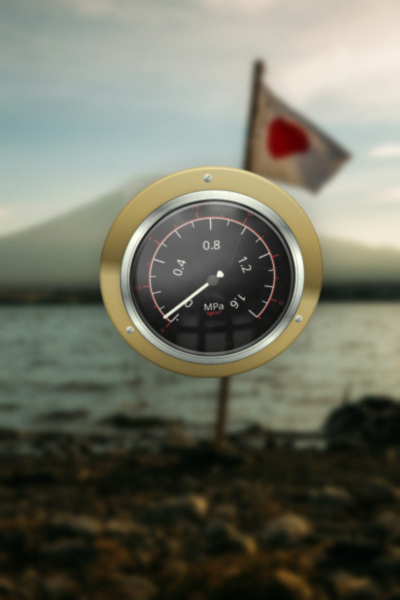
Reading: 0.05,MPa
